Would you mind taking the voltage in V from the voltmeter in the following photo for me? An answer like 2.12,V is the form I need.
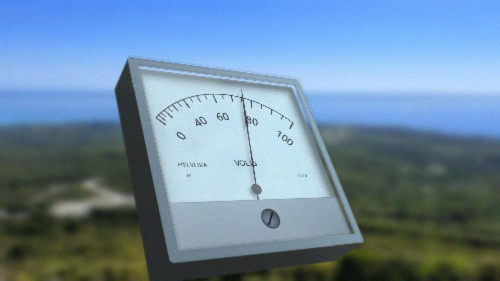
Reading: 75,V
